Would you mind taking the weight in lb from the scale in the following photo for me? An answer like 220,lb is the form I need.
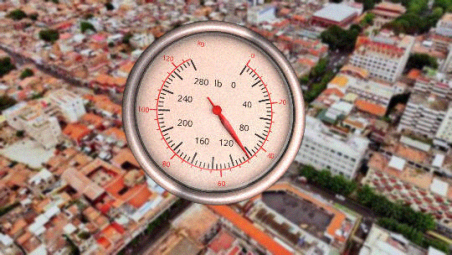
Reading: 104,lb
